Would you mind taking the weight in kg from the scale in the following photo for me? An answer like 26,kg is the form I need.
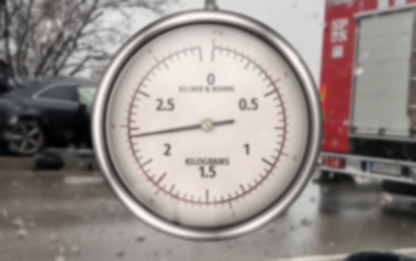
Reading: 2.2,kg
